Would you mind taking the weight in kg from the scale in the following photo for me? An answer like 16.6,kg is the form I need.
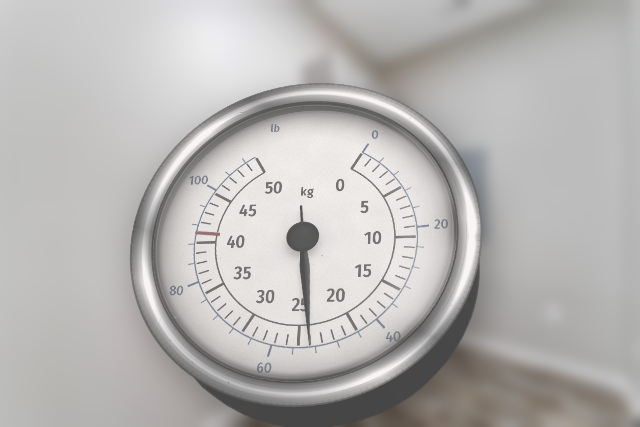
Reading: 24,kg
